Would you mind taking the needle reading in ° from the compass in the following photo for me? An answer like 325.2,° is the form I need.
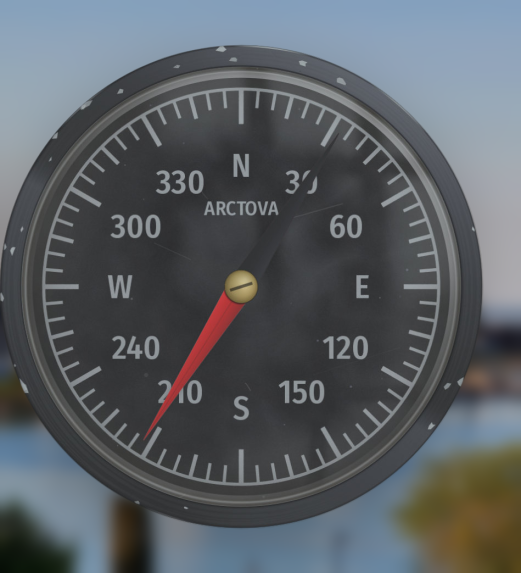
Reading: 212.5,°
